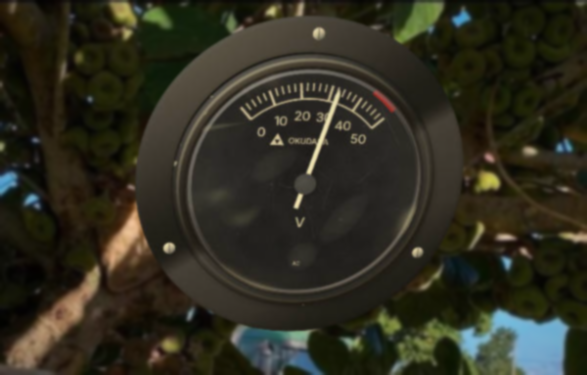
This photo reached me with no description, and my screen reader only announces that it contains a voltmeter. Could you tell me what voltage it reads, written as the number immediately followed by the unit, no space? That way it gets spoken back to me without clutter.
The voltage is 32V
